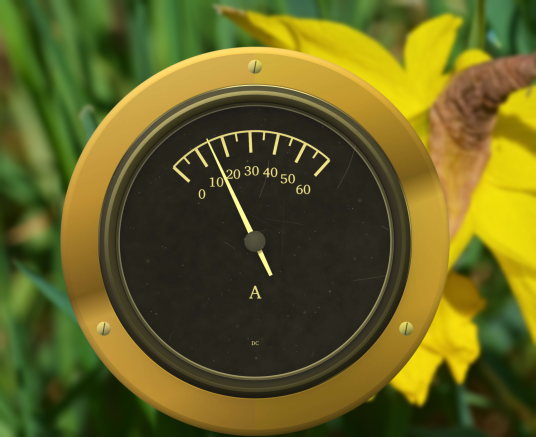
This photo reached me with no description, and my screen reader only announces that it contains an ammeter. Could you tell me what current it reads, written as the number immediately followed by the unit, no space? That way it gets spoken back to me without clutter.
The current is 15A
